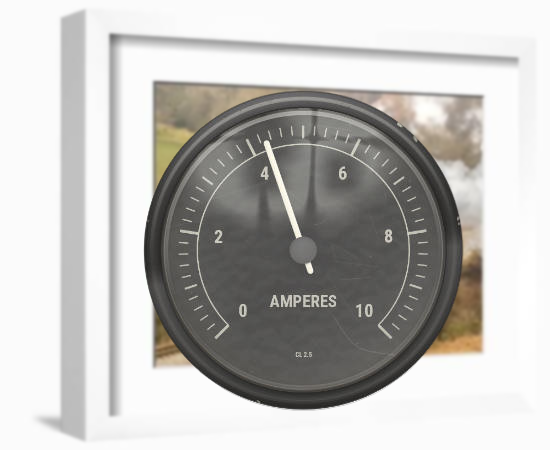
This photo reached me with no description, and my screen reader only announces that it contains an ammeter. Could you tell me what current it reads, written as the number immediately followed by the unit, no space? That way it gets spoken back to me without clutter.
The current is 4.3A
